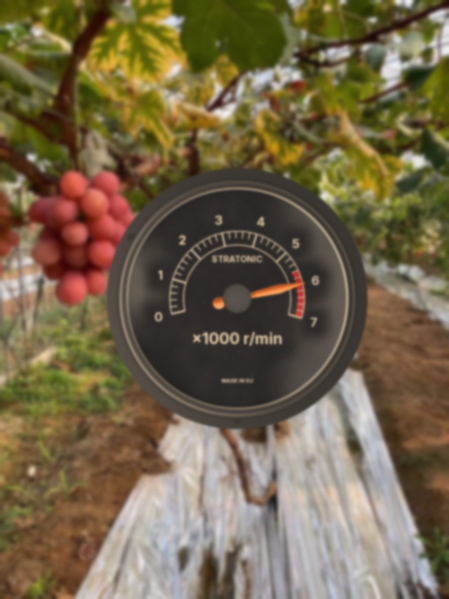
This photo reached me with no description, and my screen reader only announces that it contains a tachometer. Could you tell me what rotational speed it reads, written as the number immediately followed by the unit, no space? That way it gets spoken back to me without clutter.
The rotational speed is 6000rpm
